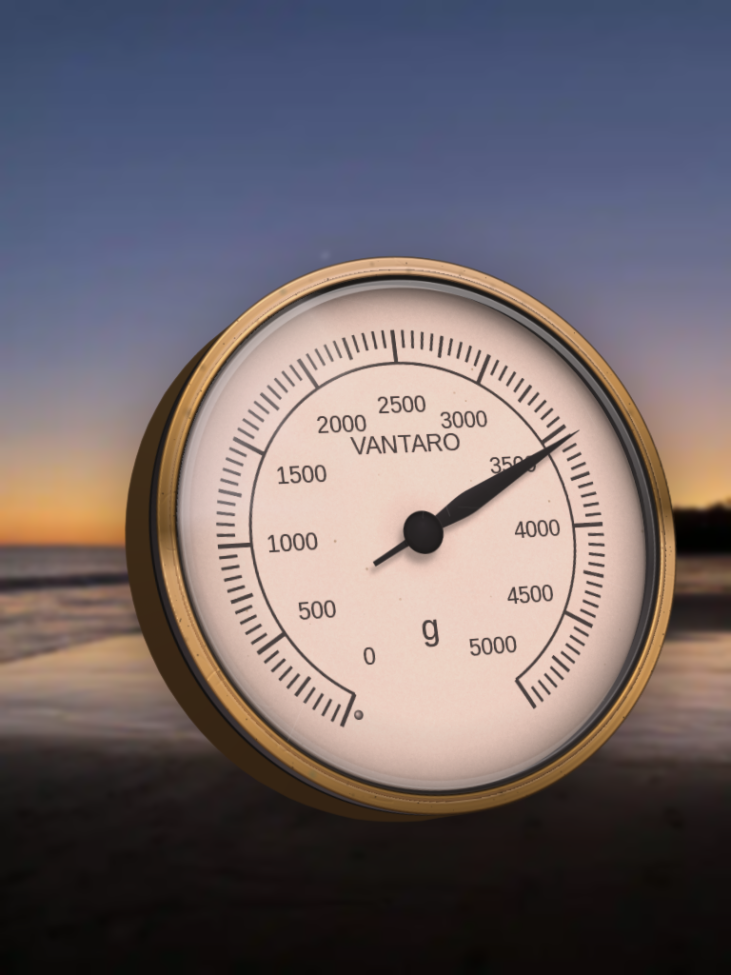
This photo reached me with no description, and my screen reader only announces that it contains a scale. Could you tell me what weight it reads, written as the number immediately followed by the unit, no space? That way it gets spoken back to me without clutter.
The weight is 3550g
